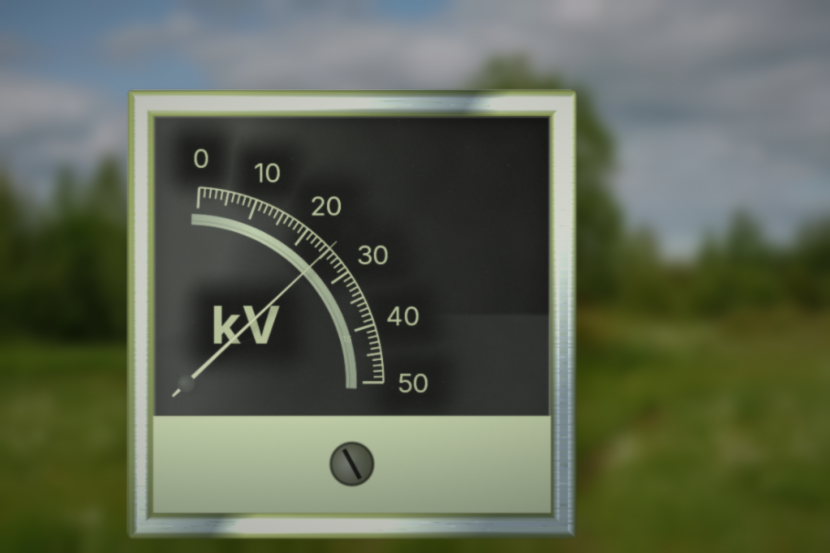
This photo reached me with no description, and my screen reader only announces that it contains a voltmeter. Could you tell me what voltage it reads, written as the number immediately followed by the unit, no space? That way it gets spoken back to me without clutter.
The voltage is 25kV
